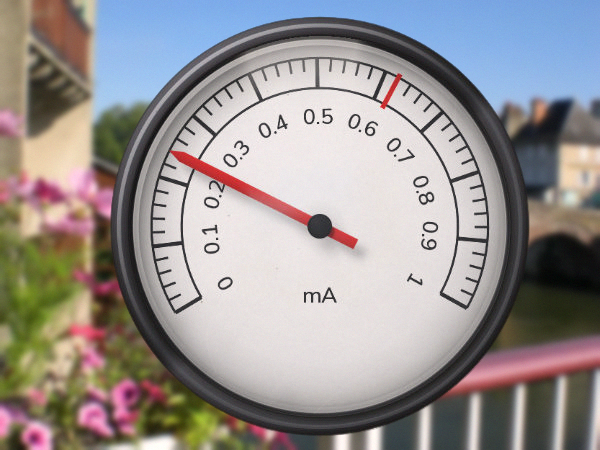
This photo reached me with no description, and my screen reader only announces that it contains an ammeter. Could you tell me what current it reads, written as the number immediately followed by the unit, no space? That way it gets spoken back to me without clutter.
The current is 0.24mA
